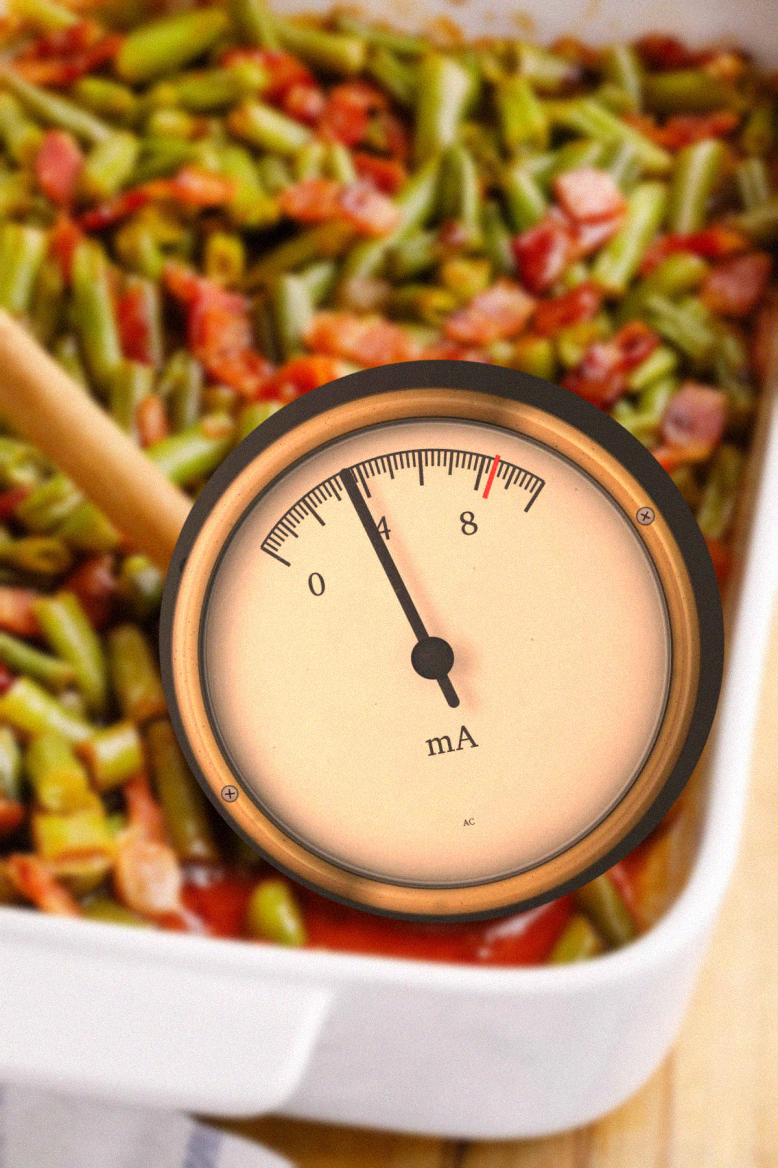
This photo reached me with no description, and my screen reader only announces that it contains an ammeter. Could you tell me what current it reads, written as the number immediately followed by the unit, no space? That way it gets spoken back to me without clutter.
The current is 3.6mA
